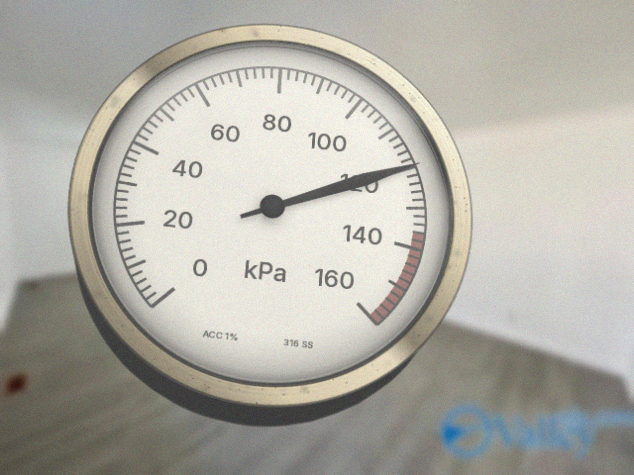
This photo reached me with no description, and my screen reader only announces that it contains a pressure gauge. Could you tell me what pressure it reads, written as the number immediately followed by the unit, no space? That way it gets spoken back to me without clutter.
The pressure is 120kPa
